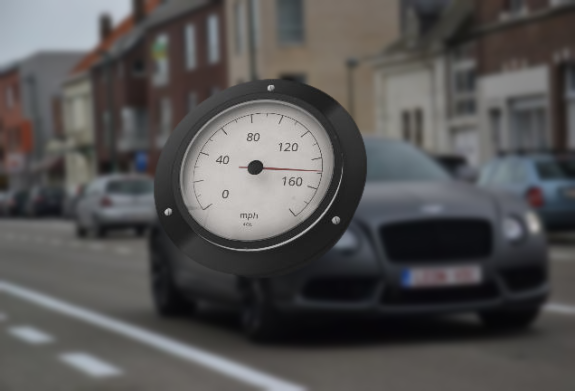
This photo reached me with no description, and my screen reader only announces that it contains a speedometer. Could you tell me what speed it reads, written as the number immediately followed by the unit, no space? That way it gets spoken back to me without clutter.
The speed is 150mph
